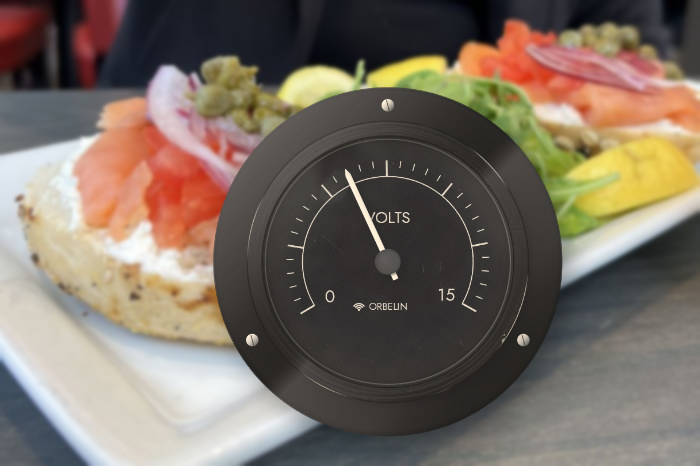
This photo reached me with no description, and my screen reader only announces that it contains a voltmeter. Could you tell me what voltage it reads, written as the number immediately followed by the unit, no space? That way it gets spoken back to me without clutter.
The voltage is 6V
